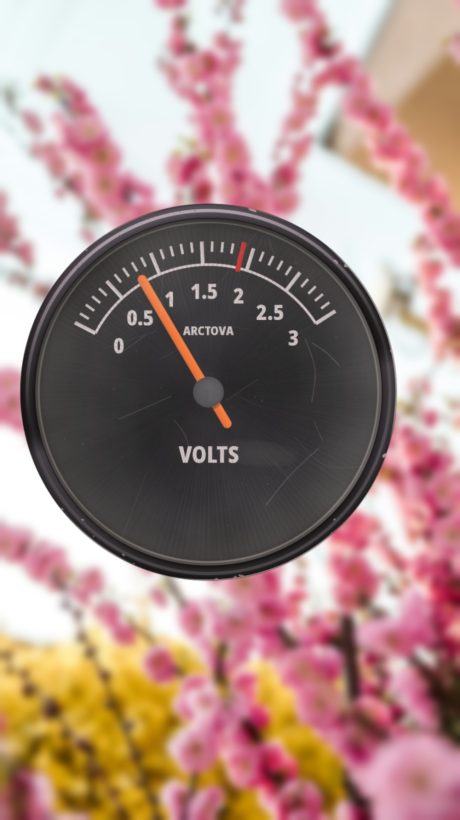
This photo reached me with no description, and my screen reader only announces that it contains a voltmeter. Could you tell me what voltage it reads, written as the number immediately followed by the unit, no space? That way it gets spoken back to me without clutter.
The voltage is 0.8V
